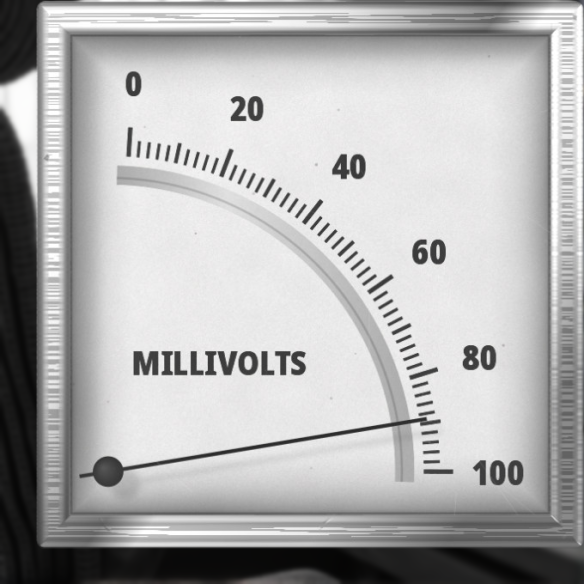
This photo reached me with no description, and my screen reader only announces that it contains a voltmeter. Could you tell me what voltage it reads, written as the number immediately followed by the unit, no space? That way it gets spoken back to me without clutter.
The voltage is 89mV
